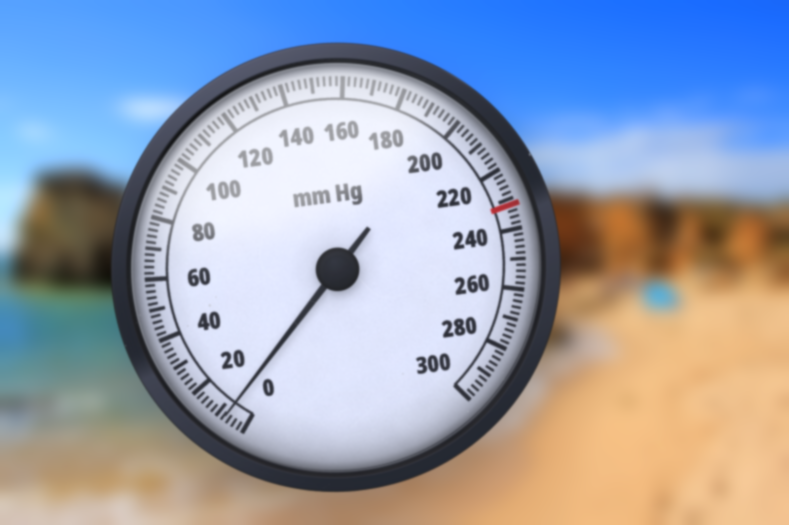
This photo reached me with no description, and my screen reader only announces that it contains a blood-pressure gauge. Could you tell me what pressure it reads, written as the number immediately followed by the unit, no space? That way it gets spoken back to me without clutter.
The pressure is 8mmHg
